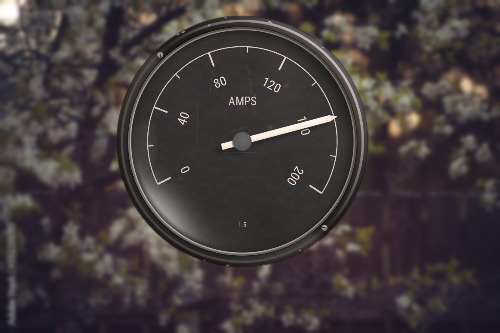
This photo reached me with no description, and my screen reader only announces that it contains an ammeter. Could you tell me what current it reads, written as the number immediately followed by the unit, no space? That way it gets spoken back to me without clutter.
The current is 160A
